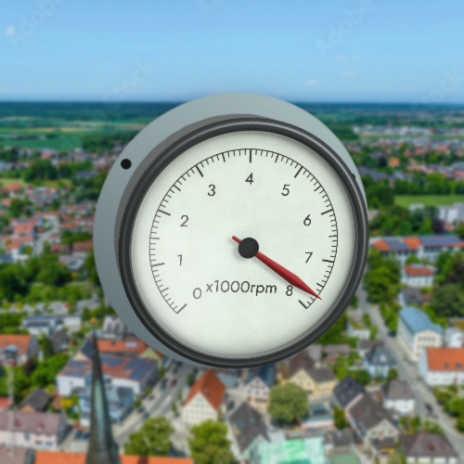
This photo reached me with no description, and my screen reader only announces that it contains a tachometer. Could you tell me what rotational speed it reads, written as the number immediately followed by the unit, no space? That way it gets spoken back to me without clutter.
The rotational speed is 7700rpm
